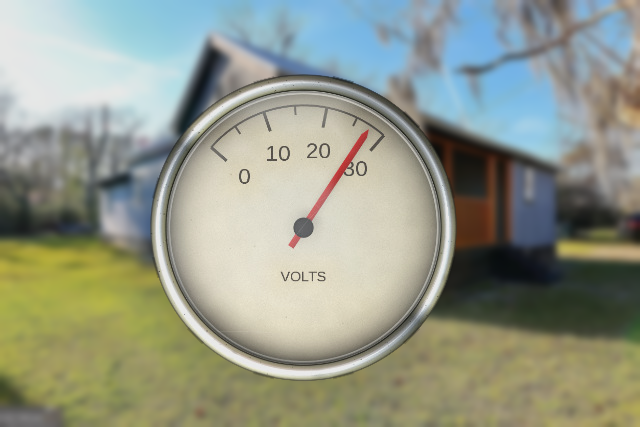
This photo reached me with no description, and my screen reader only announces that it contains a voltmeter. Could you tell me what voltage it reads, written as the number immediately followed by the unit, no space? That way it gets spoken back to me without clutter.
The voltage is 27.5V
